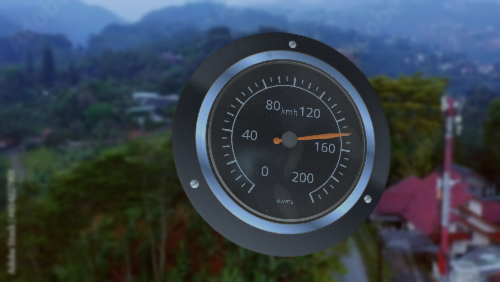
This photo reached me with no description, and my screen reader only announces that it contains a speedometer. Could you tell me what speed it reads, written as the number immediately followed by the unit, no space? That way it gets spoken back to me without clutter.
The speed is 150km/h
